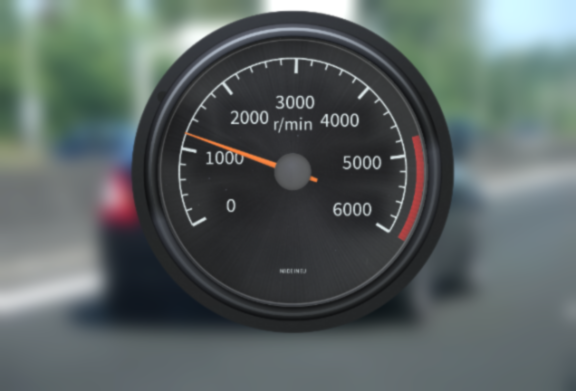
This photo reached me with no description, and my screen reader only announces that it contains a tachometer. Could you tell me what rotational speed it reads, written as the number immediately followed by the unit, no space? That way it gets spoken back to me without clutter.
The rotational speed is 1200rpm
